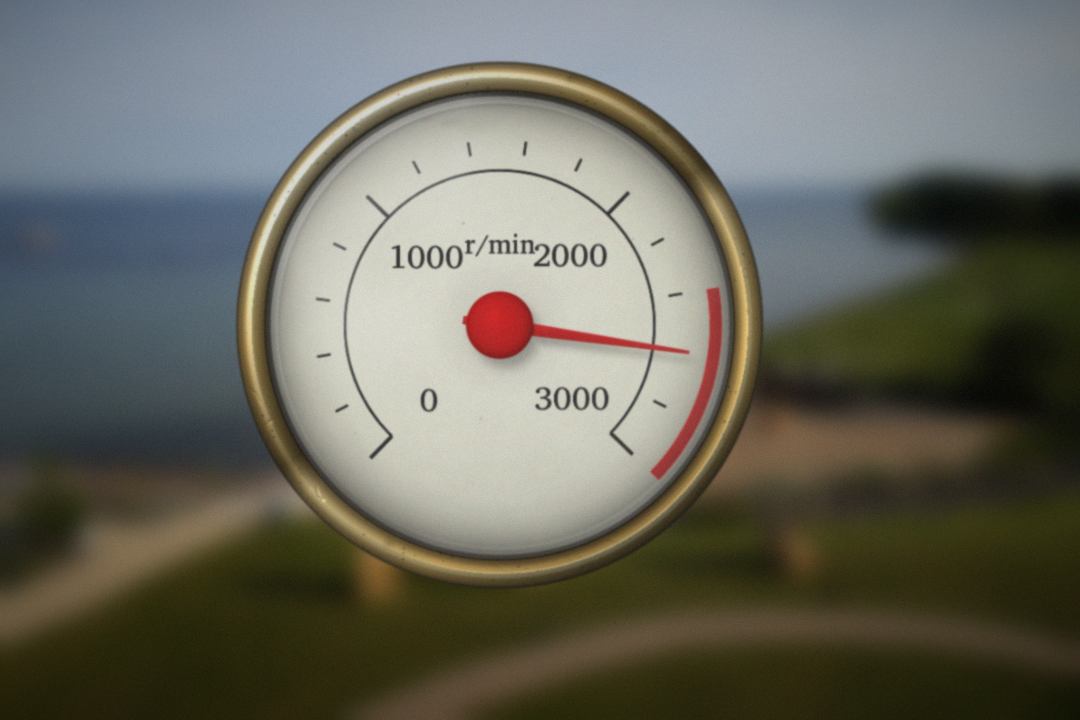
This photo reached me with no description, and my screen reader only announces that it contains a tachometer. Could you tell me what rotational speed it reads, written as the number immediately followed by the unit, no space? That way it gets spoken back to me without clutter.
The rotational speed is 2600rpm
